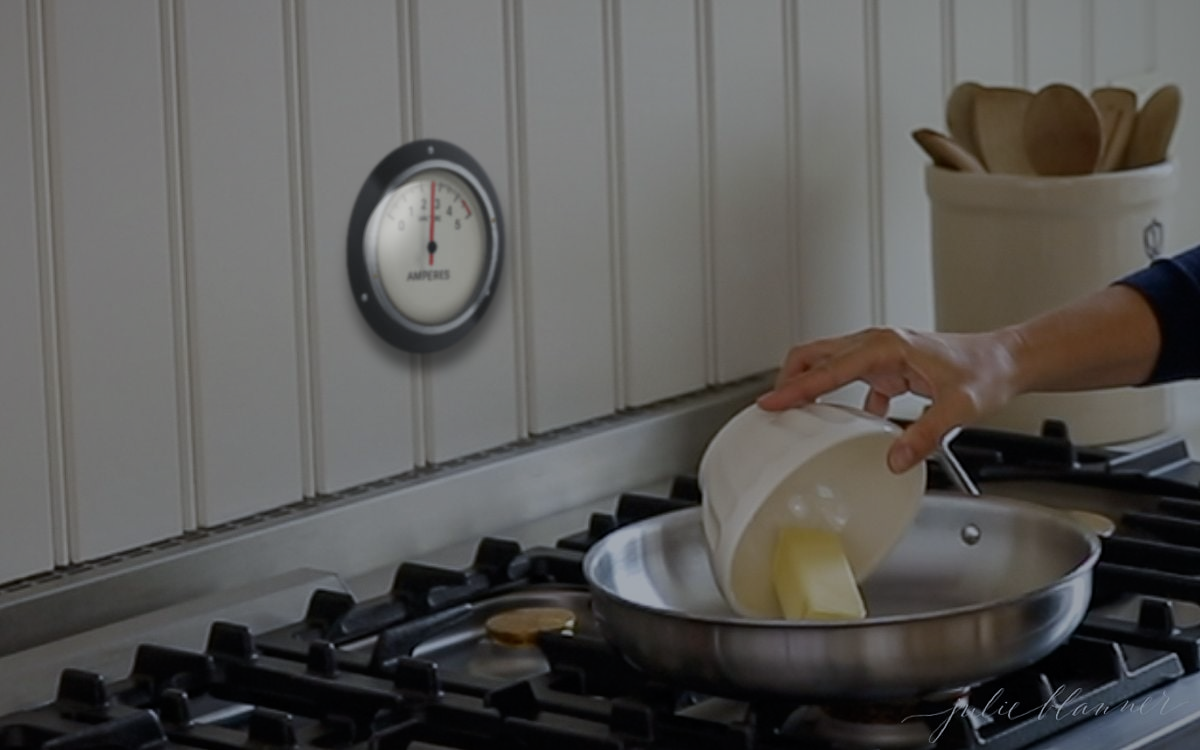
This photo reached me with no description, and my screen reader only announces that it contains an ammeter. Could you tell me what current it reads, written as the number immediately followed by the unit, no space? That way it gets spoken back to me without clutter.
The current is 2.5A
